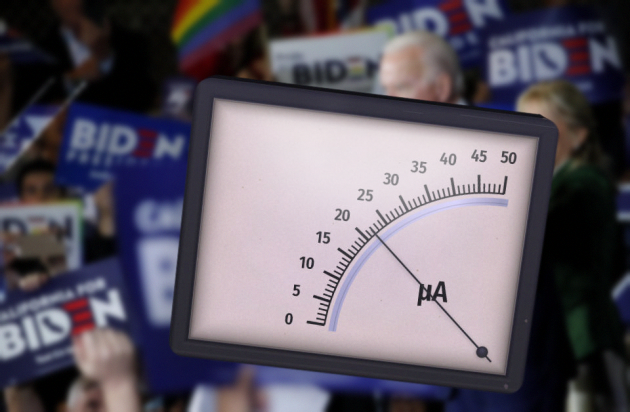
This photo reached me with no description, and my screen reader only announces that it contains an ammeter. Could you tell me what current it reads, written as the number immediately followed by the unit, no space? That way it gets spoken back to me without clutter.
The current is 22µA
